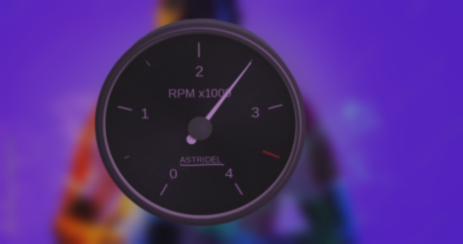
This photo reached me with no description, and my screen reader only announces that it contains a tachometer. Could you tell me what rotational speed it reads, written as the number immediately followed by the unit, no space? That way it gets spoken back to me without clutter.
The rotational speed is 2500rpm
